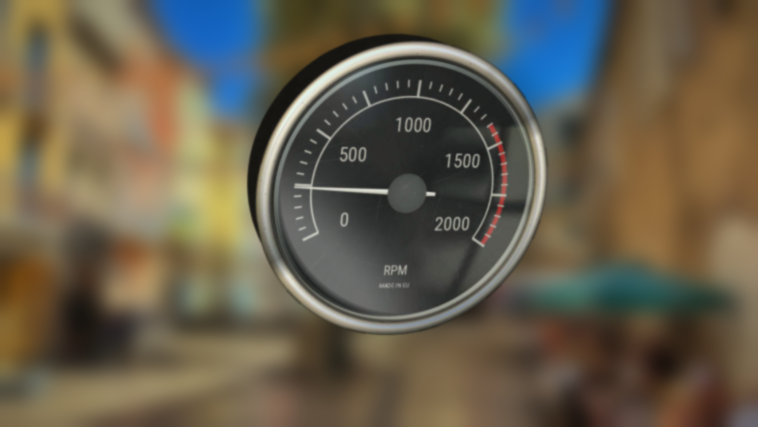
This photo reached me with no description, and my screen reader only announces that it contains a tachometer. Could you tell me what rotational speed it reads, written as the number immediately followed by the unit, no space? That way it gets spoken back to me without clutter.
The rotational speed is 250rpm
